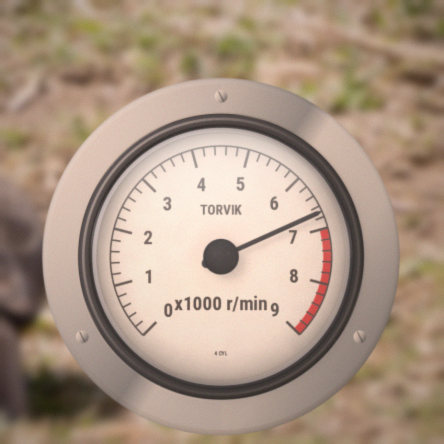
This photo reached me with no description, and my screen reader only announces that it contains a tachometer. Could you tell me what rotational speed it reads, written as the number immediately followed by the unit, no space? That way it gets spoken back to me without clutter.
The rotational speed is 6700rpm
